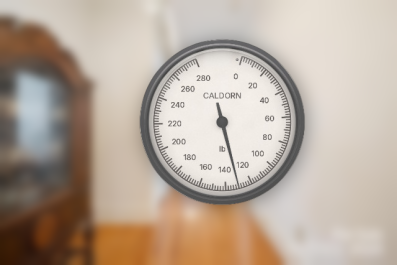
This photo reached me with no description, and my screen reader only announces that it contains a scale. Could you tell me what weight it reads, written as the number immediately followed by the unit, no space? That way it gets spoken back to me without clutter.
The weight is 130lb
